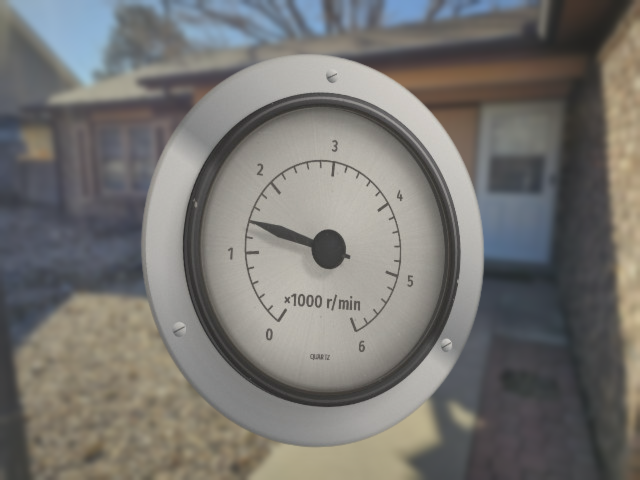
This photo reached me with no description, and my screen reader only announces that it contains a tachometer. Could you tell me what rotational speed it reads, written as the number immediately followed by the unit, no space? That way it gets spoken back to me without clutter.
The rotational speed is 1400rpm
